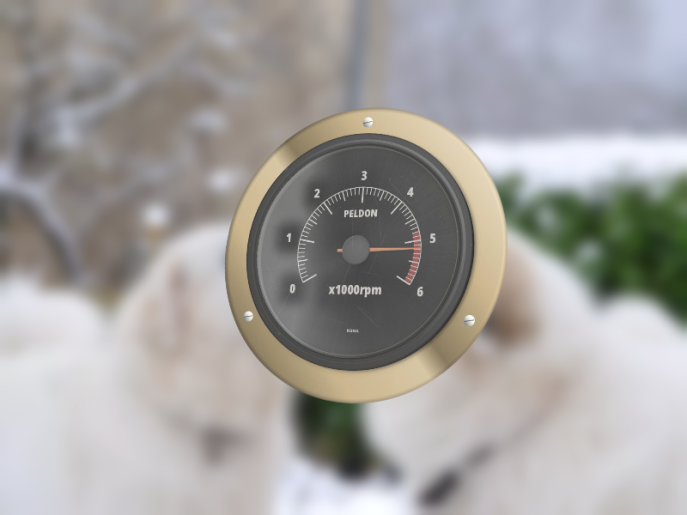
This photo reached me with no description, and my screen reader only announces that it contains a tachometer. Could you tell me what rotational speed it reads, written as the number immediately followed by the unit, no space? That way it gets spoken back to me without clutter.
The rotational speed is 5200rpm
